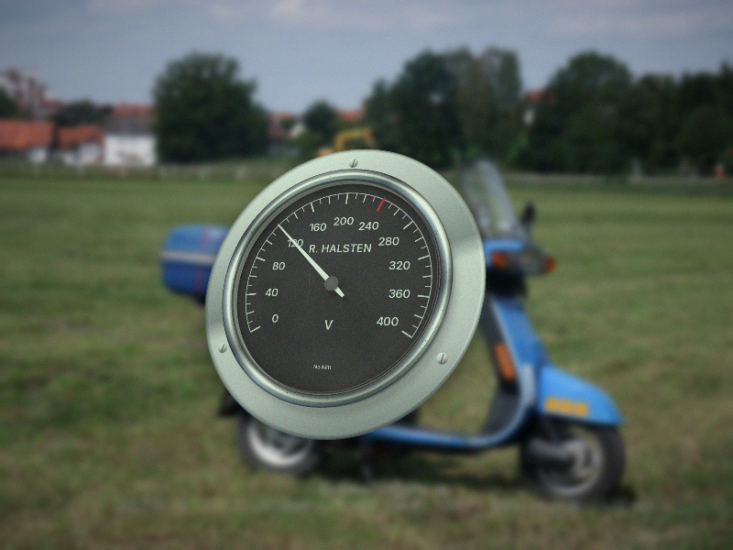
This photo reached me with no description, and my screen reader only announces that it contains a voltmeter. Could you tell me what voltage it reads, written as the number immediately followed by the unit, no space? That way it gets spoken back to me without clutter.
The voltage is 120V
